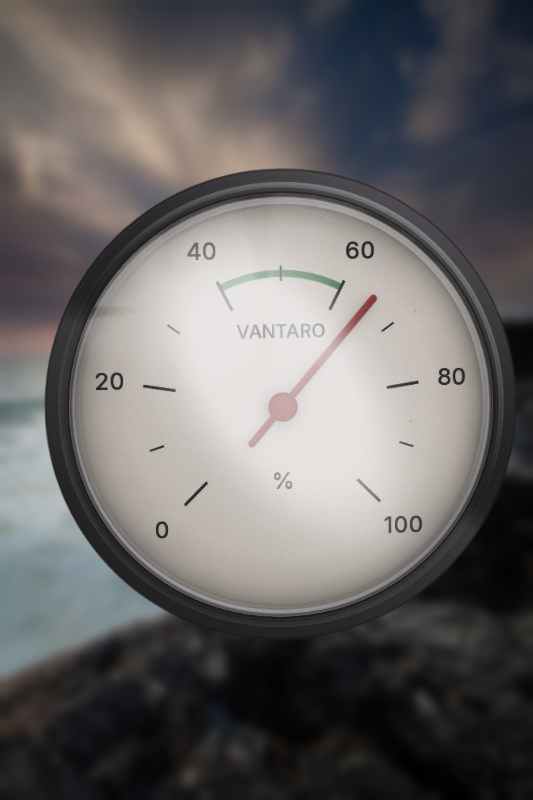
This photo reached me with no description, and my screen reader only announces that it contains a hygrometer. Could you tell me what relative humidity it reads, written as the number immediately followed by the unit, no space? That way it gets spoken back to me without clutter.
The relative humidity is 65%
